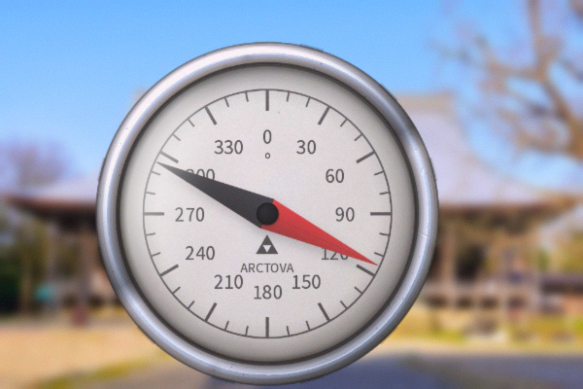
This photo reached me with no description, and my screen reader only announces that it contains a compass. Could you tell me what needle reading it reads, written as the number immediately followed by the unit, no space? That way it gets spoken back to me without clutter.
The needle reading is 115°
